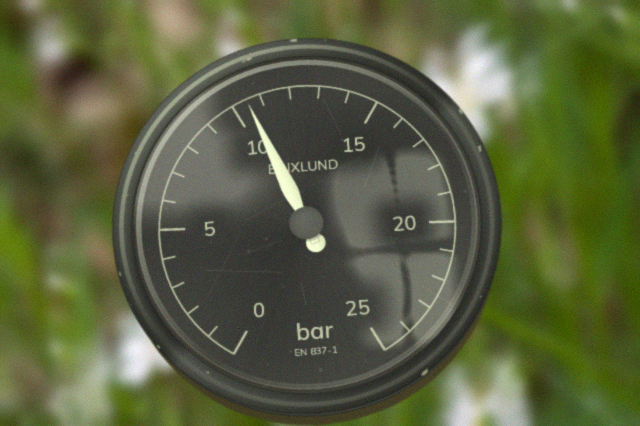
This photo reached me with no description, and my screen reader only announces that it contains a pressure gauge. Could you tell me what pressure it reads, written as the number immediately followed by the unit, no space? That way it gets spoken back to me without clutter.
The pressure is 10.5bar
